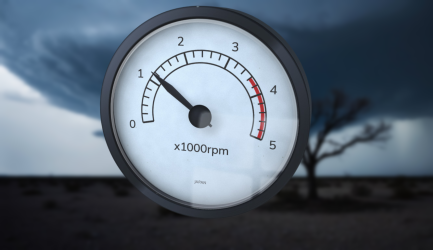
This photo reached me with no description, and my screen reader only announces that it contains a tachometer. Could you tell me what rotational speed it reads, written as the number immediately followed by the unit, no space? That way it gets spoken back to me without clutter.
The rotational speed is 1200rpm
